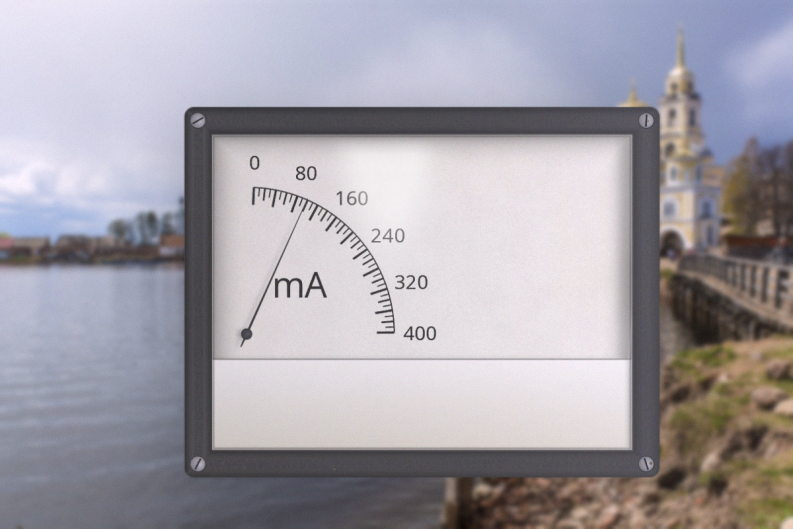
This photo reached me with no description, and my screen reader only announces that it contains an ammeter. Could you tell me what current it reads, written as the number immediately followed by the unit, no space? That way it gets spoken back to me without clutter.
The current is 100mA
